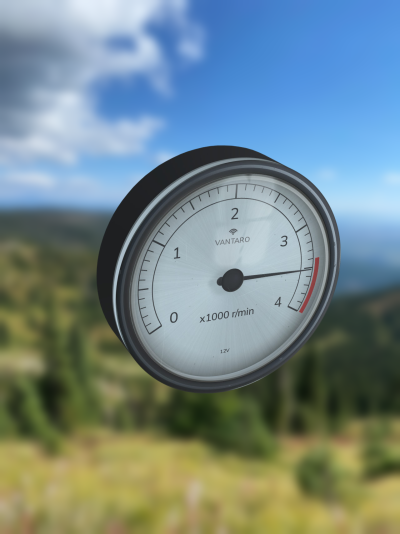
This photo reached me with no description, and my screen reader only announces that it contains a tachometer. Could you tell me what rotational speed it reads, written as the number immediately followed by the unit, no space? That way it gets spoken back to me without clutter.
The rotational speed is 3500rpm
